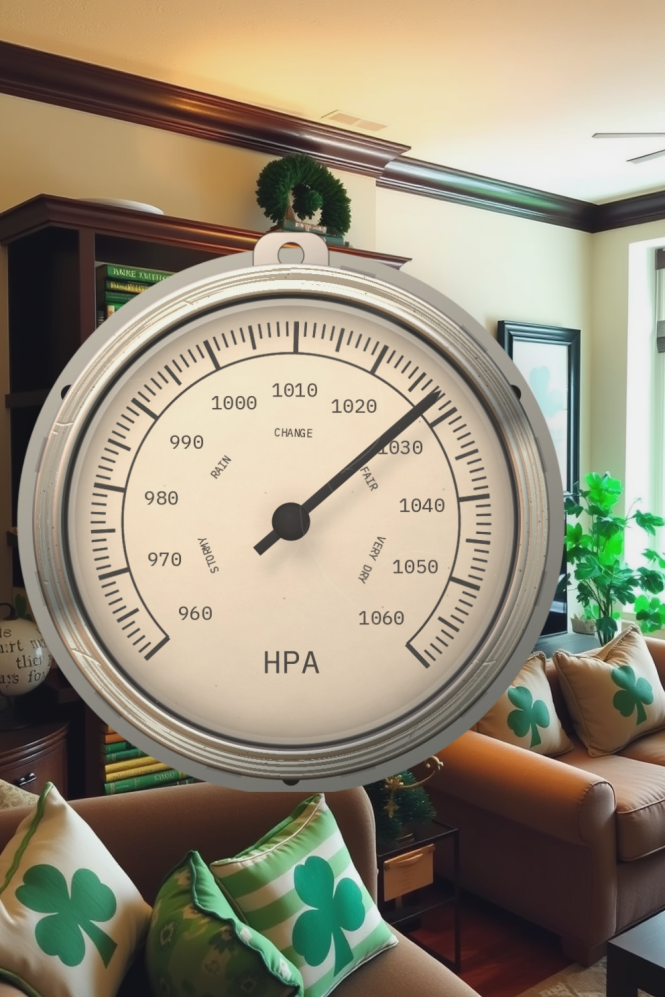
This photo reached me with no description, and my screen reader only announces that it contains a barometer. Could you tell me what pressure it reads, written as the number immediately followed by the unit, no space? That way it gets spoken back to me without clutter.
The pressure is 1027.5hPa
